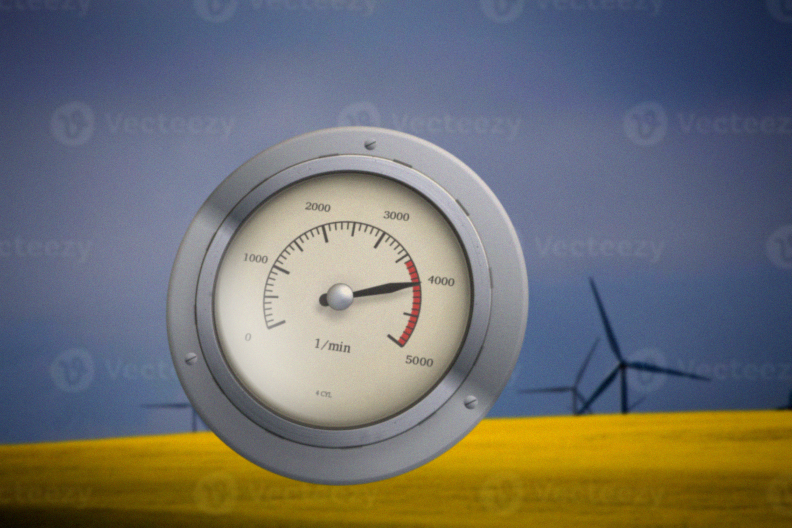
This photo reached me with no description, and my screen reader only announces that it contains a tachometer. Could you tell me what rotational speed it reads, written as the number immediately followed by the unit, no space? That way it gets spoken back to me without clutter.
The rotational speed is 4000rpm
